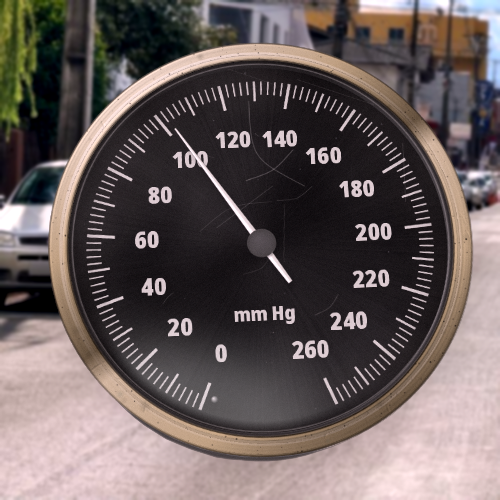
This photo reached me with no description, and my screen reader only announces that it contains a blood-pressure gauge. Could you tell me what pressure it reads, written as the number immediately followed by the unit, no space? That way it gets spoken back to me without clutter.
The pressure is 102mmHg
